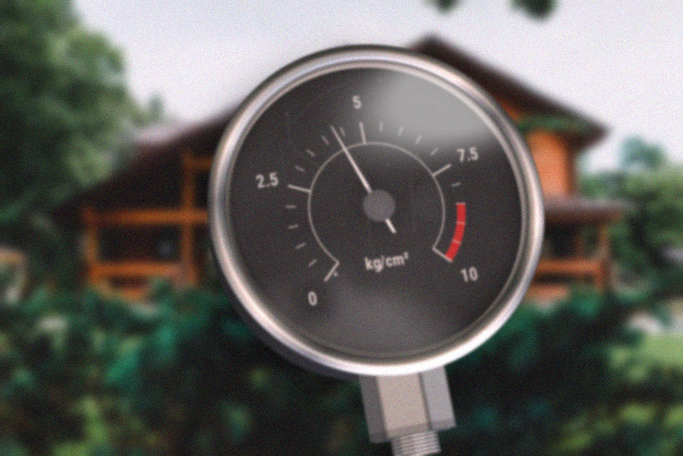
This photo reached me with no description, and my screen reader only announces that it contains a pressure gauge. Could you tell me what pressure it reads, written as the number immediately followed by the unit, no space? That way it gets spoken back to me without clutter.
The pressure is 4.25kg/cm²
